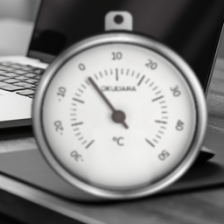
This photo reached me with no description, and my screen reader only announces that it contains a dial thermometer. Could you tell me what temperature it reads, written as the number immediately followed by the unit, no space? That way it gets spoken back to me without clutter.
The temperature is 0°C
